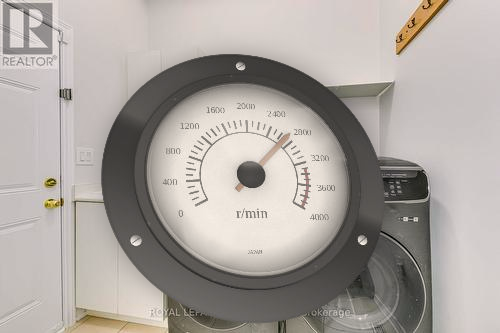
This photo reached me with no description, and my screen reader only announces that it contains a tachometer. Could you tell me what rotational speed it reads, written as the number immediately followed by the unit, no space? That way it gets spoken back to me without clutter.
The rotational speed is 2700rpm
